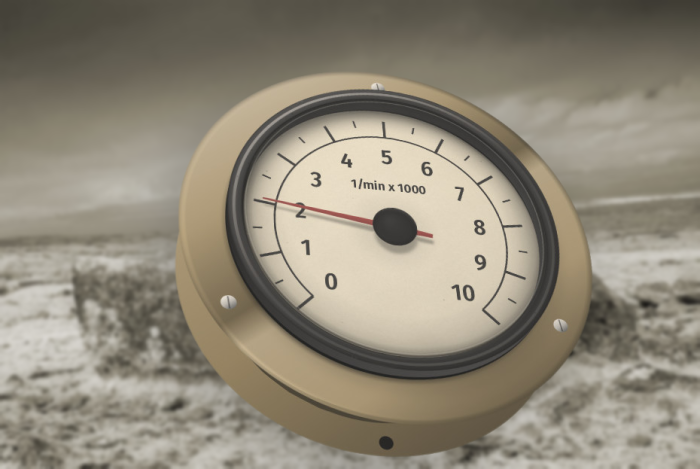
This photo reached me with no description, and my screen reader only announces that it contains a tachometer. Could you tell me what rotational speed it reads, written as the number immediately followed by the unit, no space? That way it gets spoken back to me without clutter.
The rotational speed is 2000rpm
